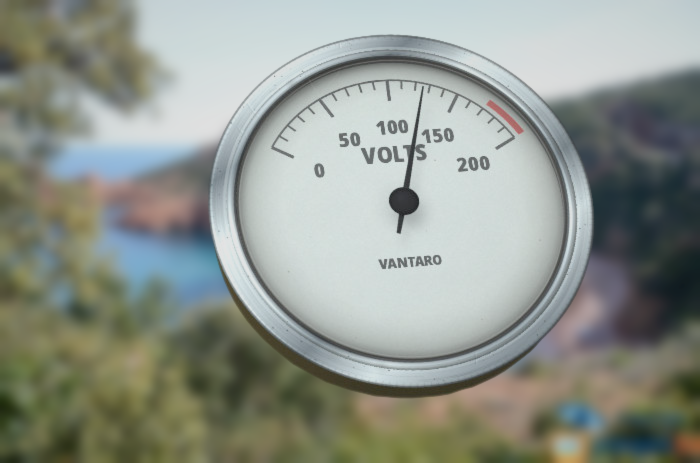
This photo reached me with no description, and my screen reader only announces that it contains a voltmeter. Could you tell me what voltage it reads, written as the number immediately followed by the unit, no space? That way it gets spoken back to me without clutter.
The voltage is 125V
